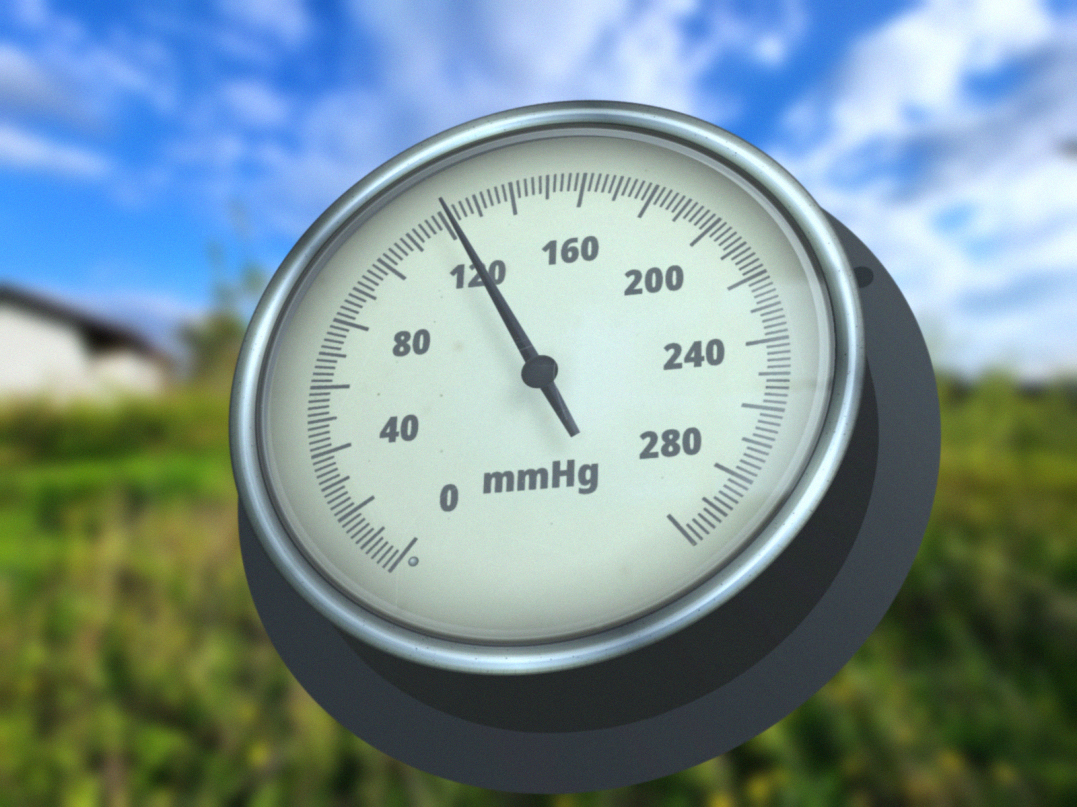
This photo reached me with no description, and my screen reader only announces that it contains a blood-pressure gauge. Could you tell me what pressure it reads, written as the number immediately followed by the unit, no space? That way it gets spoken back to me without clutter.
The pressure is 122mmHg
